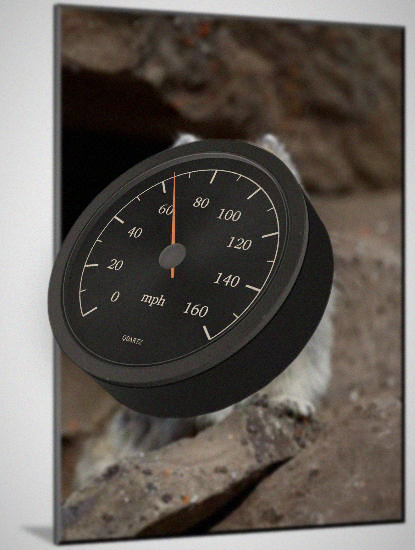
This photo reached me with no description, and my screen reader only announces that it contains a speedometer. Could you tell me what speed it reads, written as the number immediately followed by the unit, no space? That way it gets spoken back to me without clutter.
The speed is 65mph
